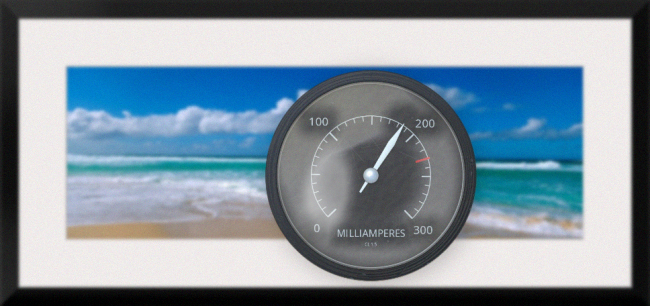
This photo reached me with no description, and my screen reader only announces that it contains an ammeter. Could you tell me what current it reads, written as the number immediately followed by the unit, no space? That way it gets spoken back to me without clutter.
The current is 185mA
